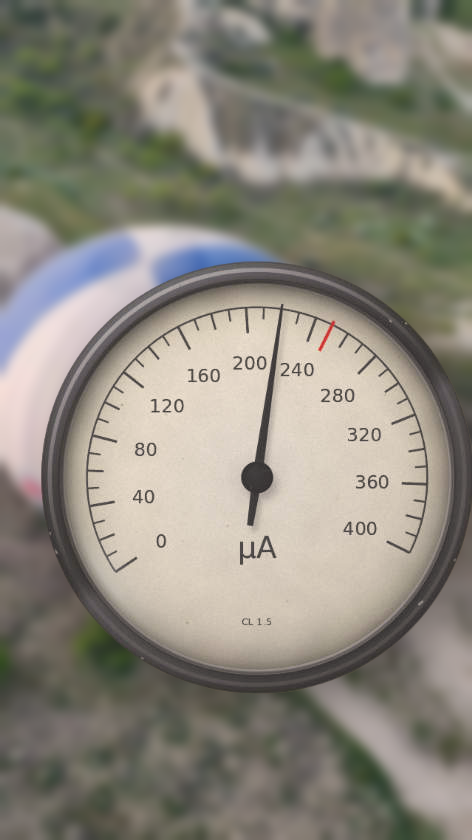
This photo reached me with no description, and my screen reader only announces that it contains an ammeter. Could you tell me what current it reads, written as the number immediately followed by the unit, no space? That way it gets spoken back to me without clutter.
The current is 220µA
